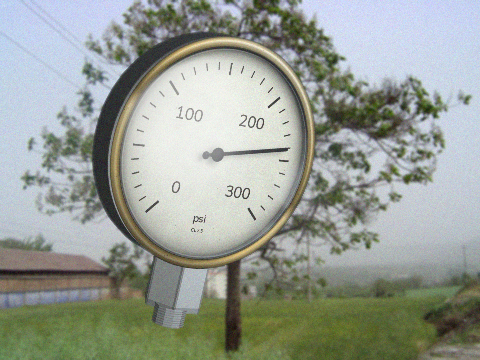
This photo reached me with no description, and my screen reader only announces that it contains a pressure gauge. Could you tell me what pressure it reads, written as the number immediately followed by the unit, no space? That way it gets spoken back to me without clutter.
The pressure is 240psi
